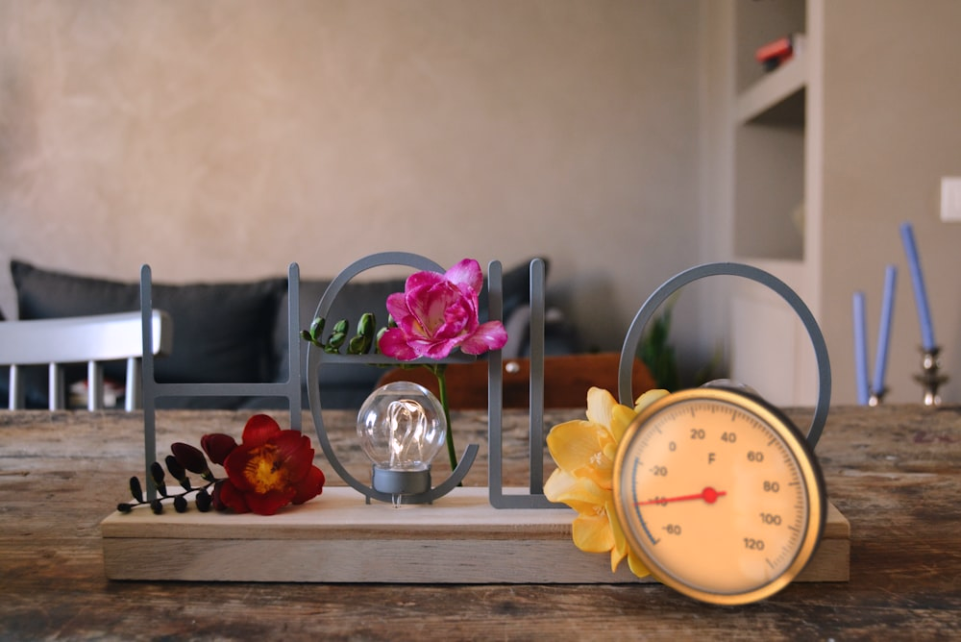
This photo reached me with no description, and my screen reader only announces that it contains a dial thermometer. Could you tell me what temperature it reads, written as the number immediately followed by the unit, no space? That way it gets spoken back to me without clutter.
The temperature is -40°F
